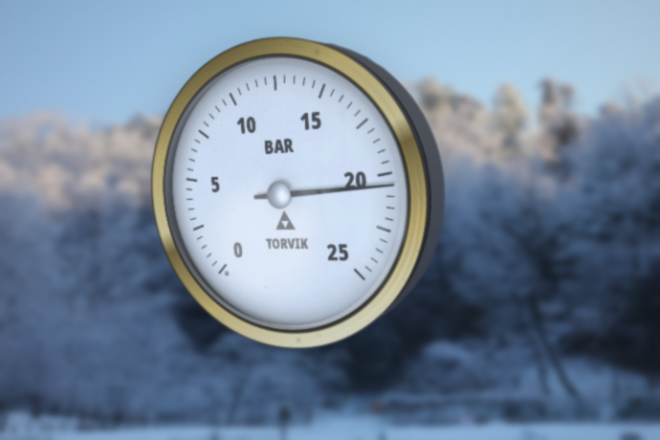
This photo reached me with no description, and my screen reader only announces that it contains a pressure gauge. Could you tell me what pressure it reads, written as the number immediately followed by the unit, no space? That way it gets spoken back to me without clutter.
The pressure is 20.5bar
